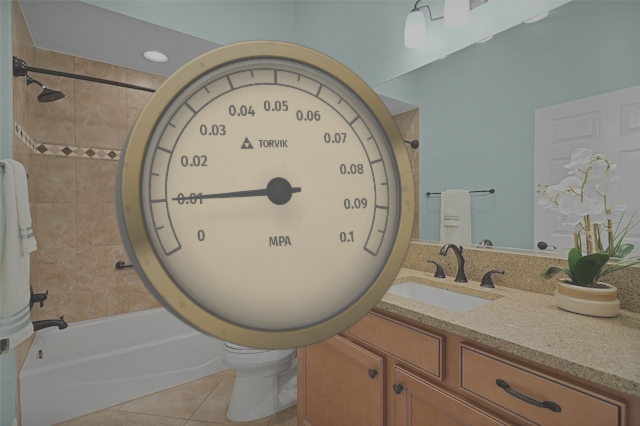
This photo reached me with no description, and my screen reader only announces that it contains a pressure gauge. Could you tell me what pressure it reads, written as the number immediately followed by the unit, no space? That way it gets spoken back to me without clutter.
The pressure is 0.01MPa
